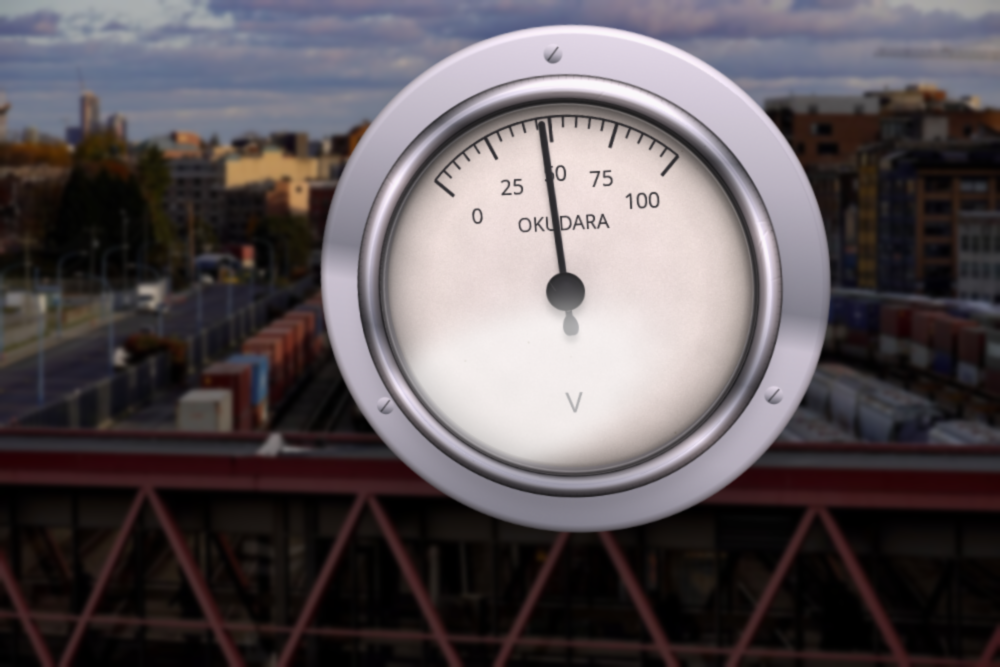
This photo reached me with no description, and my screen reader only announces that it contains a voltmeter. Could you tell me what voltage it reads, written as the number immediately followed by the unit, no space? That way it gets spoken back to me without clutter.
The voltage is 47.5V
